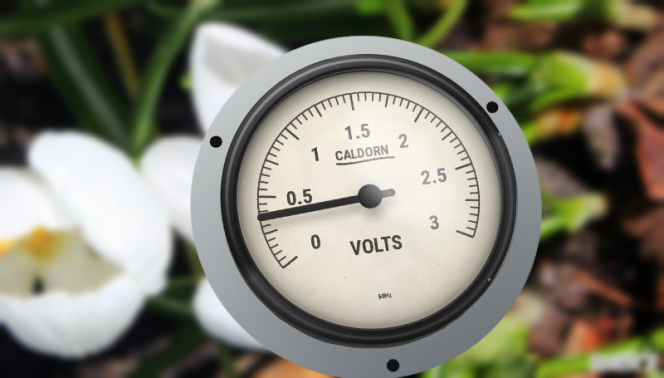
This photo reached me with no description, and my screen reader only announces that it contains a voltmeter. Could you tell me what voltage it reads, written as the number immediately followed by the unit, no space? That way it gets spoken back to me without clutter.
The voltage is 0.35V
